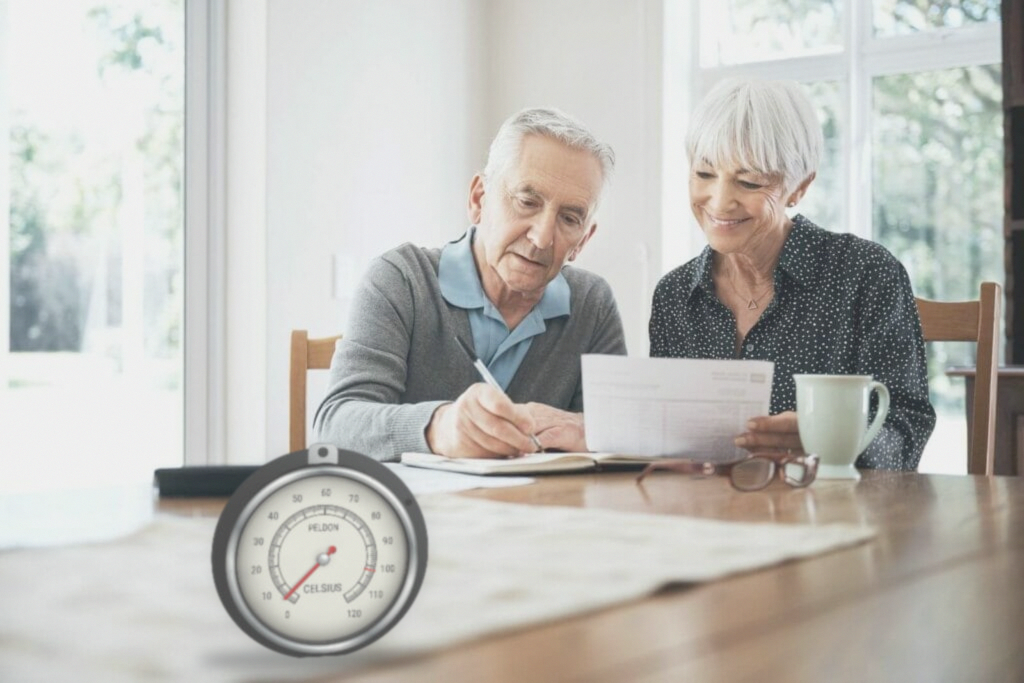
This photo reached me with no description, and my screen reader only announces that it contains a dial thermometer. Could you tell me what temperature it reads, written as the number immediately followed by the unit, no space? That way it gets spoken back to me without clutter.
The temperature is 5°C
